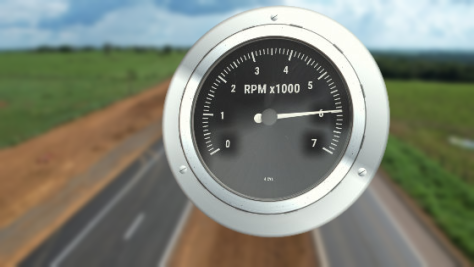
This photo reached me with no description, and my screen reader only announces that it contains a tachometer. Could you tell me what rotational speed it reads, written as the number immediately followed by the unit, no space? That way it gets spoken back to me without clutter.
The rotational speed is 6000rpm
